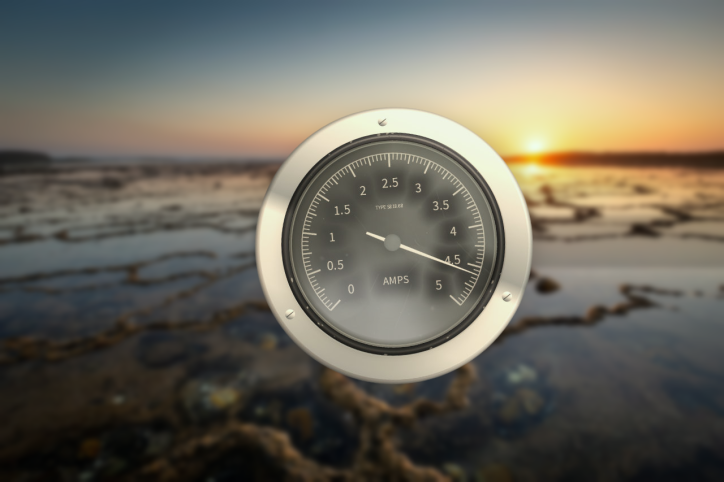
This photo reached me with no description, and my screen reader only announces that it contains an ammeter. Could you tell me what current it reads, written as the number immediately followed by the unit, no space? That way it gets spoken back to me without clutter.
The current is 4.6A
